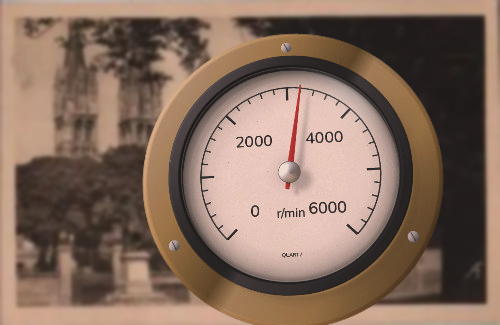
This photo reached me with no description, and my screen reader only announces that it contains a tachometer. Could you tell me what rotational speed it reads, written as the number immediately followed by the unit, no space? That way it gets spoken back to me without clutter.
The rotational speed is 3200rpm
